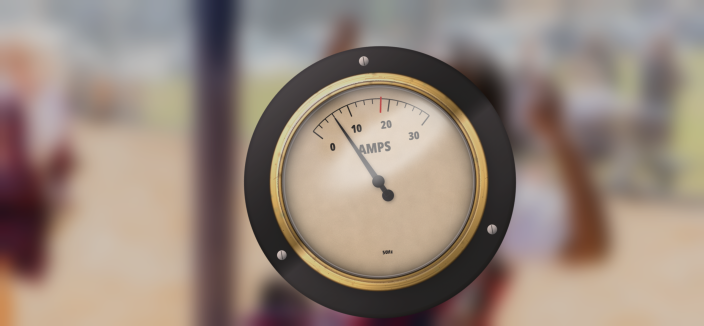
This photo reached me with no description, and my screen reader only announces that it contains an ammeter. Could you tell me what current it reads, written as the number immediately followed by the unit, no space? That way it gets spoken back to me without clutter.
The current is 6A
